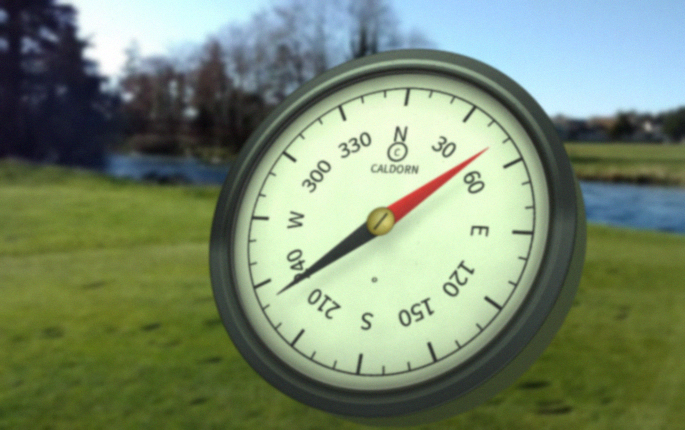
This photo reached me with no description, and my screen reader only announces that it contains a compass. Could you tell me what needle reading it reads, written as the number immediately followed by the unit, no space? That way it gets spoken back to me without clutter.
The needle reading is 50°
